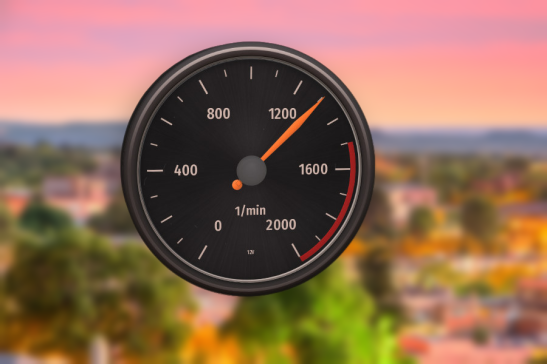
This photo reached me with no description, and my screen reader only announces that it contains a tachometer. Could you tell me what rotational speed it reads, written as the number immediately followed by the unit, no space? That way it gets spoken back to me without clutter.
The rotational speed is 1300rpm
